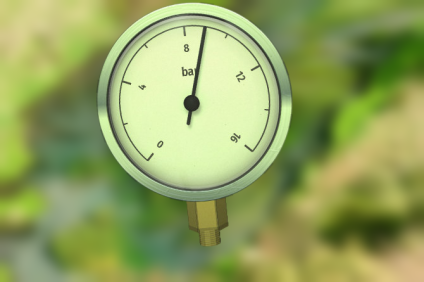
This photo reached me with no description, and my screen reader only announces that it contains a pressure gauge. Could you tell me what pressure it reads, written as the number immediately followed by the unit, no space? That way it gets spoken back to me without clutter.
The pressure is 9bar
